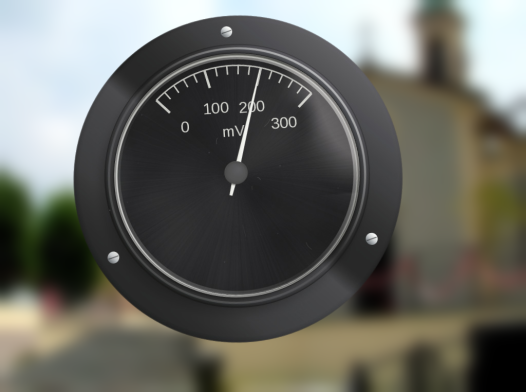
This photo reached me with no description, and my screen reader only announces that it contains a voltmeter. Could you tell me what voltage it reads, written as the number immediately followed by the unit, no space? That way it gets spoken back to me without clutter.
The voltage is 200mV
